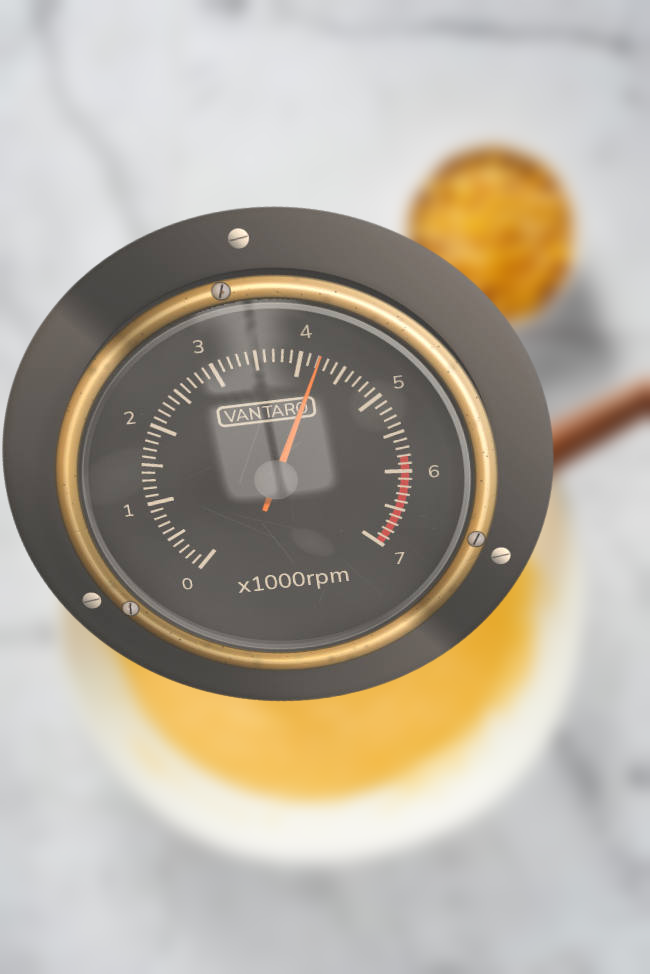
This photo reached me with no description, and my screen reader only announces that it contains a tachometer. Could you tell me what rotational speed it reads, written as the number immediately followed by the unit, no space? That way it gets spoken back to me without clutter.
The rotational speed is 4200rpm
